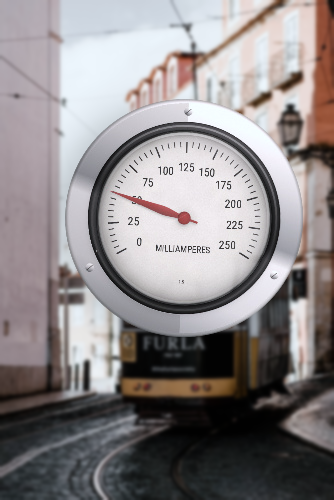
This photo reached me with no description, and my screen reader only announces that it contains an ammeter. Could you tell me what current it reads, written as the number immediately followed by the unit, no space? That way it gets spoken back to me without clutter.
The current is 50mA
